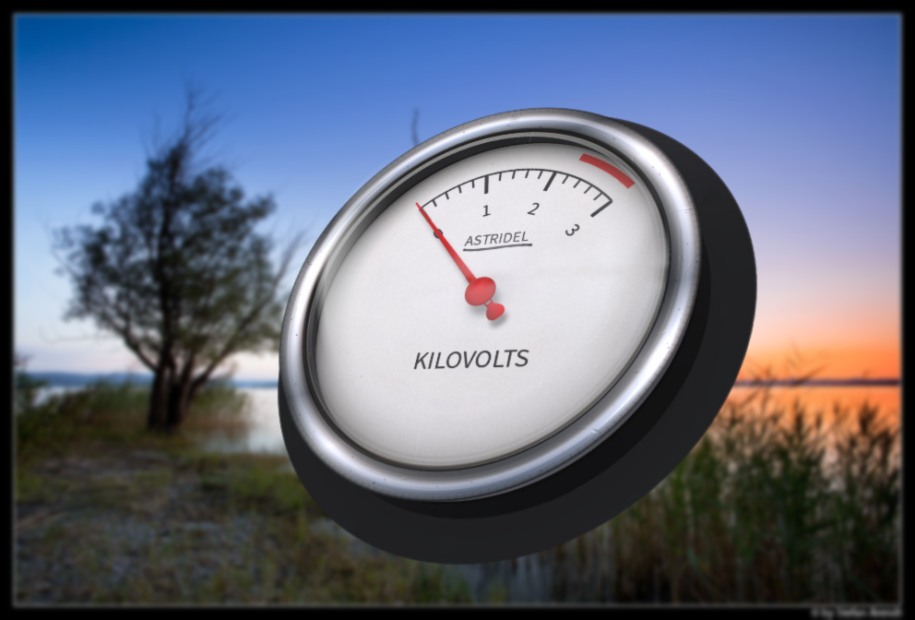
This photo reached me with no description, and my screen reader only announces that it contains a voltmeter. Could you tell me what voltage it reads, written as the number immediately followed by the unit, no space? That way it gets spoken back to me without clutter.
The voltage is 0kV
